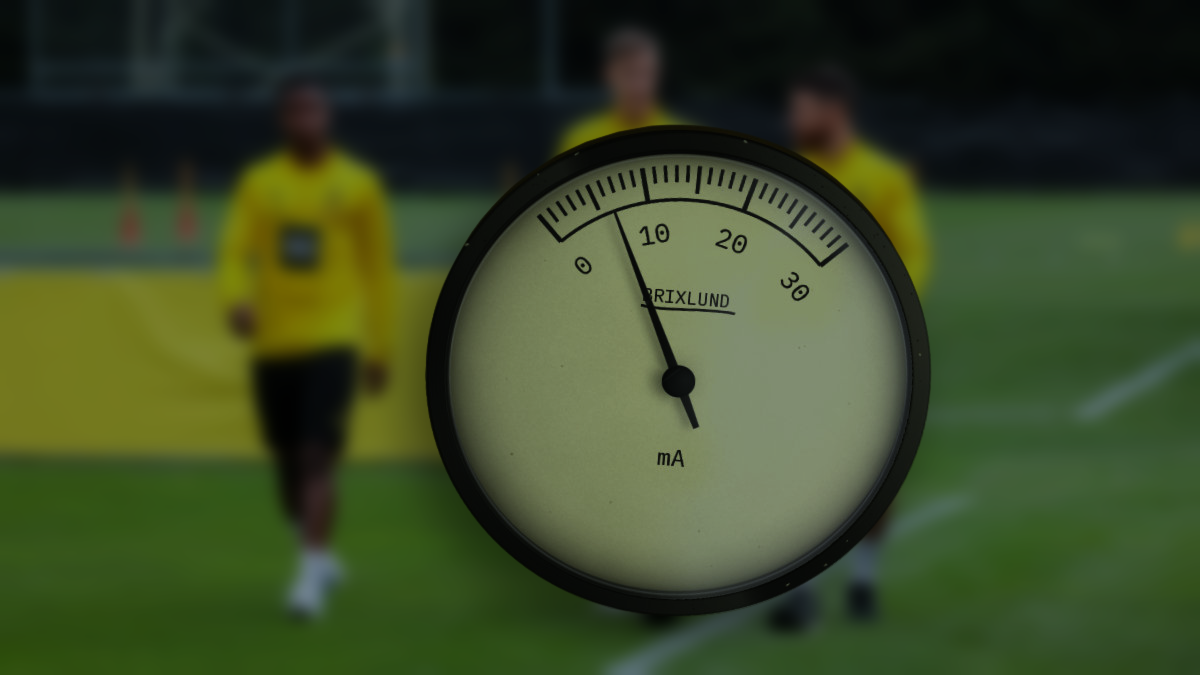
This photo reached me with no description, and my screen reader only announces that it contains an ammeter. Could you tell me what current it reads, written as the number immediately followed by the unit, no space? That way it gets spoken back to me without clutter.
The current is 6.5mA
